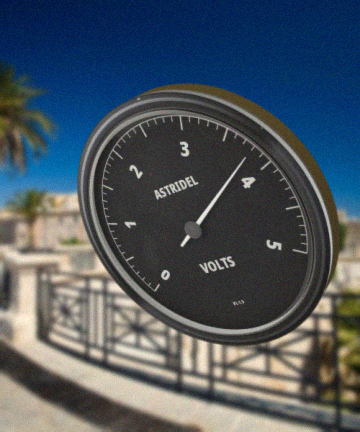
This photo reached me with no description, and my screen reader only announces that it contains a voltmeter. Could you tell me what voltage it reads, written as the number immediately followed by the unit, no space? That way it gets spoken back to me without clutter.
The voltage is 3.8V
